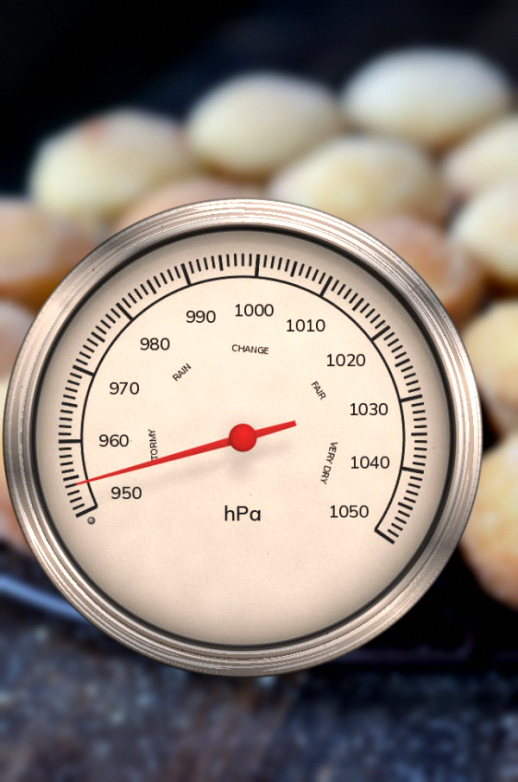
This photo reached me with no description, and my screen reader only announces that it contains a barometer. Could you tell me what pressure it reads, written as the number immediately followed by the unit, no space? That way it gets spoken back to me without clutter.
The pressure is 954hPa
